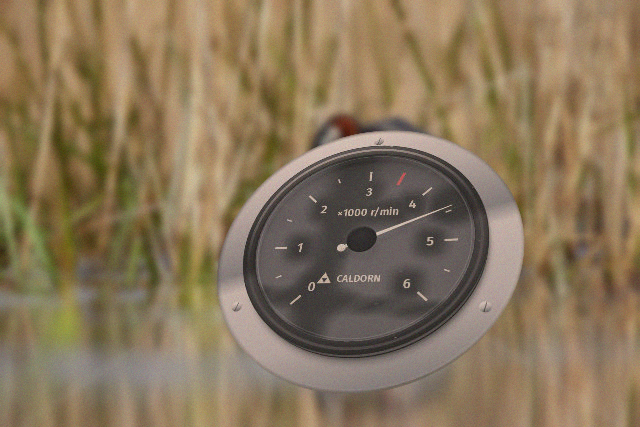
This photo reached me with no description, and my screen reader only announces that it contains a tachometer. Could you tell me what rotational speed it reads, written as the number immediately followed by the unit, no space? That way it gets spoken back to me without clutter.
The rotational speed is 4500rpm
